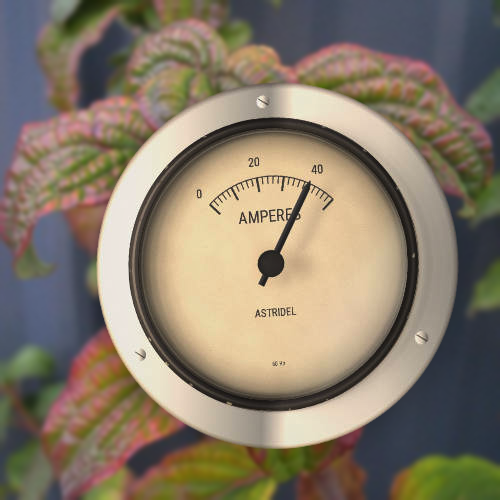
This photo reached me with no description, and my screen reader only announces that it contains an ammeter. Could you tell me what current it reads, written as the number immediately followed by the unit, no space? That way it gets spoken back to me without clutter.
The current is 40A
